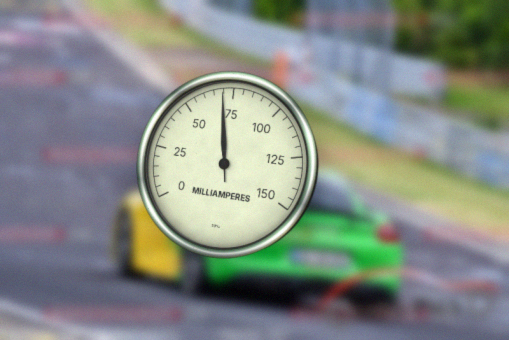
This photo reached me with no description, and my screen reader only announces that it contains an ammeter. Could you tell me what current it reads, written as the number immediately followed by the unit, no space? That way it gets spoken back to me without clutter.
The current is 70mA
